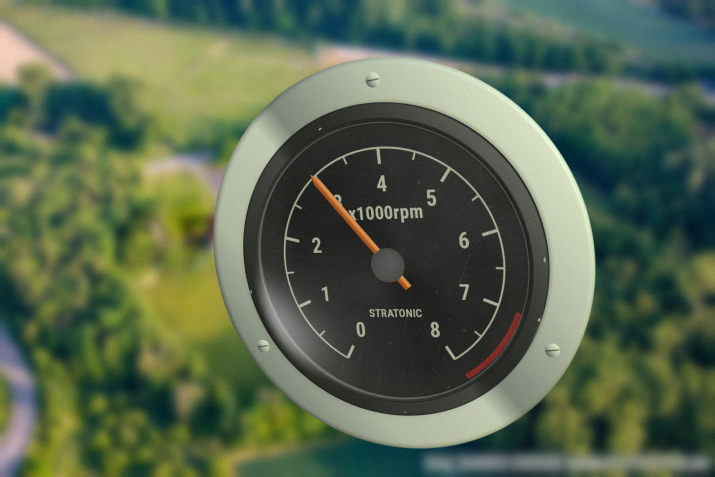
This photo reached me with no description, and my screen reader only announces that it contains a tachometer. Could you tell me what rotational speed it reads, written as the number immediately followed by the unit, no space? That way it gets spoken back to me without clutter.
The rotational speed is 3000rpm
